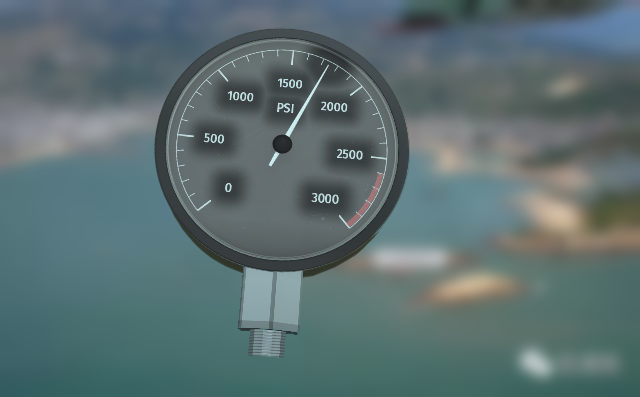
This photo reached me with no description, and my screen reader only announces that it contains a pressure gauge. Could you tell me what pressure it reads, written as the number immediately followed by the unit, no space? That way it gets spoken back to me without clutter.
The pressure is 1750psi
